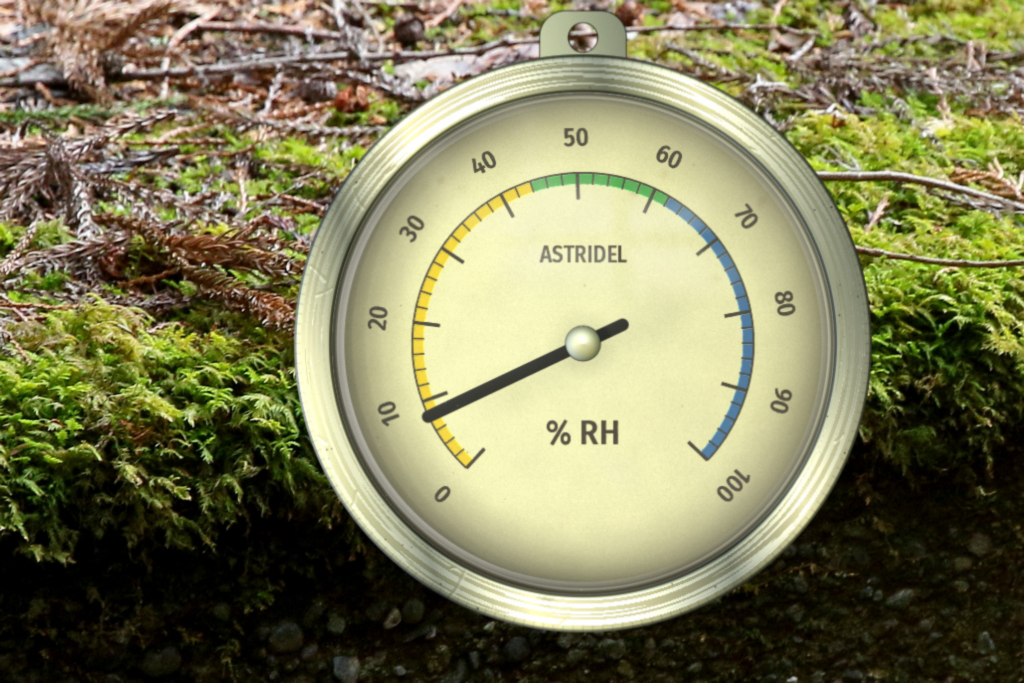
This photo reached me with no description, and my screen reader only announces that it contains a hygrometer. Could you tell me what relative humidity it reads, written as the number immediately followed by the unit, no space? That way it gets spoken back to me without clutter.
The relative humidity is 8%
